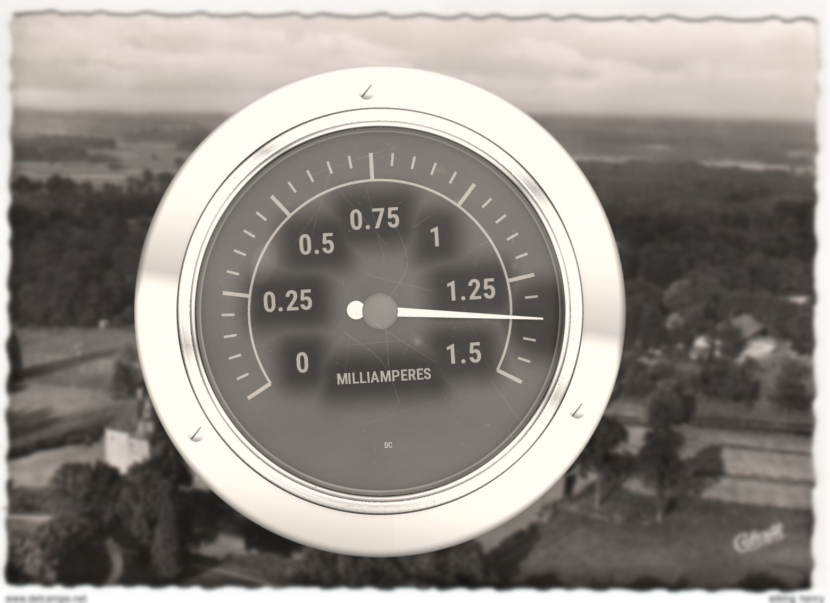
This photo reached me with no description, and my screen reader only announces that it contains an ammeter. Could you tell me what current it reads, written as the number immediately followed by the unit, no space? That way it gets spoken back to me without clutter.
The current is 1.35mA
